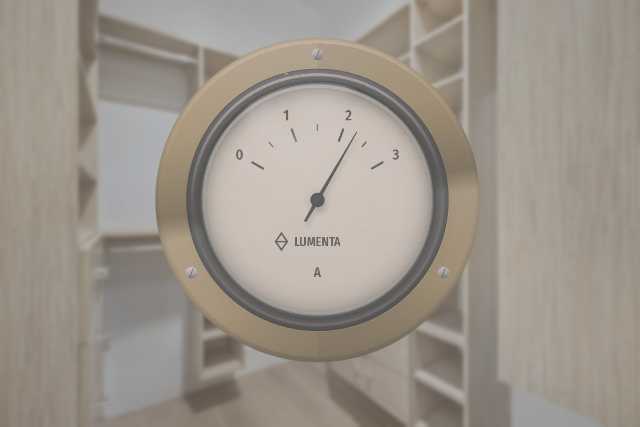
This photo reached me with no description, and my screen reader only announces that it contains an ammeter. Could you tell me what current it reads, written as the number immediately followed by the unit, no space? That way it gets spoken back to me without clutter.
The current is 2.25A
